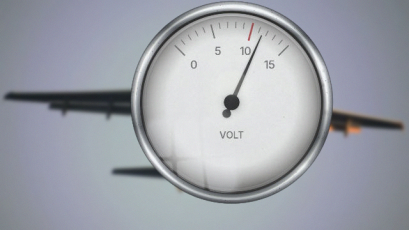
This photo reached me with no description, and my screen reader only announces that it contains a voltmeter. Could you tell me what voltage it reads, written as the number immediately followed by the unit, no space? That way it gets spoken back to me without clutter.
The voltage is 11.5V
